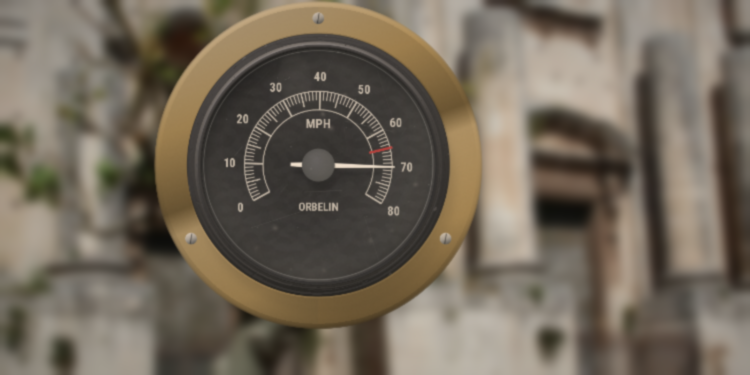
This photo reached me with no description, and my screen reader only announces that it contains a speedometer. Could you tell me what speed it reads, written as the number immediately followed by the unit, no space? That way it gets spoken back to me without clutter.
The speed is 70mph
